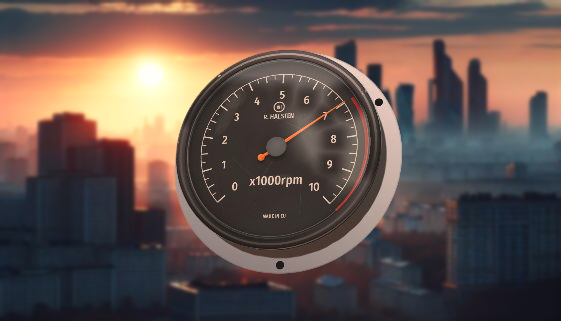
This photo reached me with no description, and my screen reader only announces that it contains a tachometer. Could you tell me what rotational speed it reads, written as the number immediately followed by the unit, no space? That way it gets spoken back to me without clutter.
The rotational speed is 7000rpm
